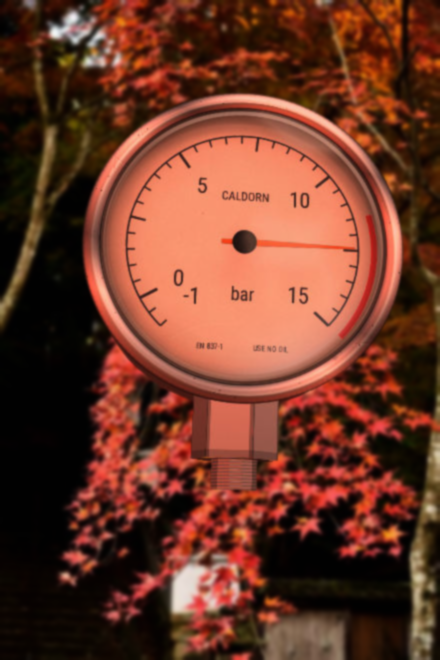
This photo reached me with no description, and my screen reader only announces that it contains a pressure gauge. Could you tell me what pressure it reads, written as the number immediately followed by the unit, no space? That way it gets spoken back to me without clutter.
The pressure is 12.5bar
